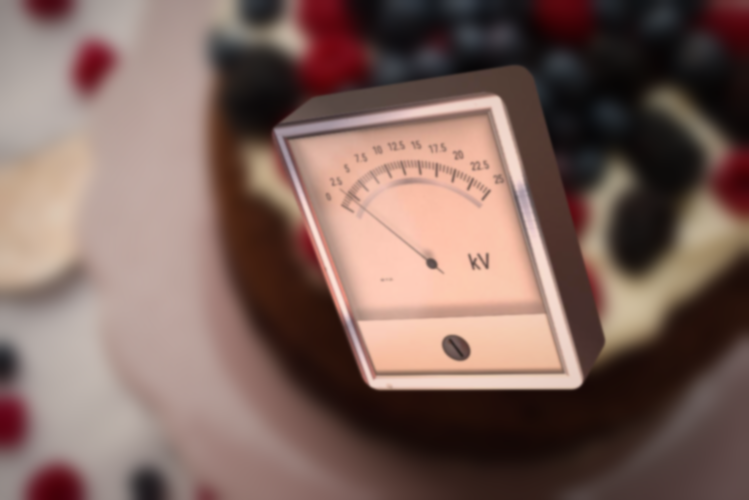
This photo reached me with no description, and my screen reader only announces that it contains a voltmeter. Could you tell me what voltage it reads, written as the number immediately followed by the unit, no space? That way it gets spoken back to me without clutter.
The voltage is 2.5kV
